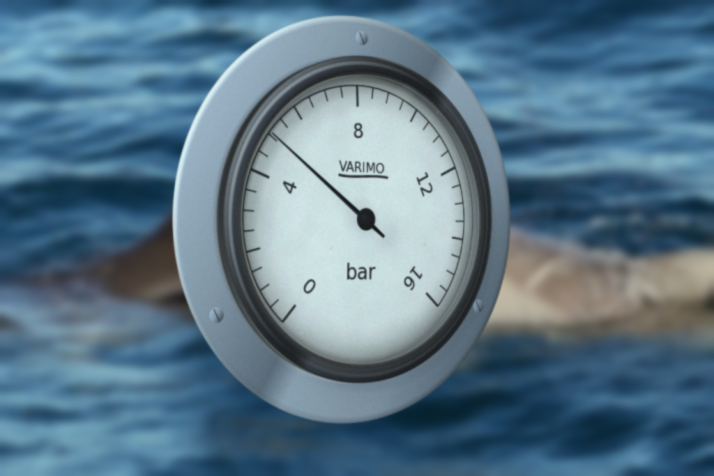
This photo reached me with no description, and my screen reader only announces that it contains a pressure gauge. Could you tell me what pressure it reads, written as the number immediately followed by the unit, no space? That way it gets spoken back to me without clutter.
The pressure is 5bar
